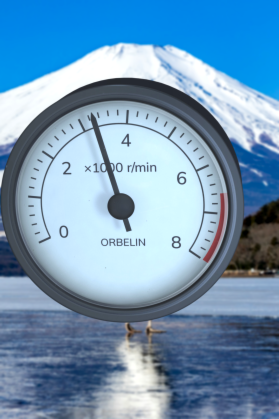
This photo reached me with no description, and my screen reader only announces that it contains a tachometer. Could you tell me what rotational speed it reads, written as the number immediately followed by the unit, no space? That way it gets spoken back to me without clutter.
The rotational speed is 3300rpm
